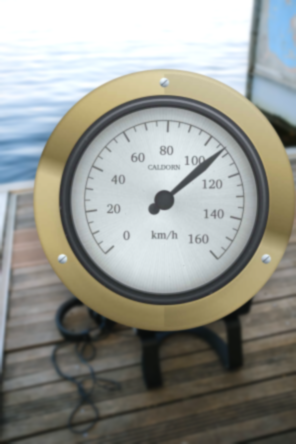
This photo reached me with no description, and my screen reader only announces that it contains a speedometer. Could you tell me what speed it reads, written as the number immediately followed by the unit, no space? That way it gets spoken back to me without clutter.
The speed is 107.5km/h
